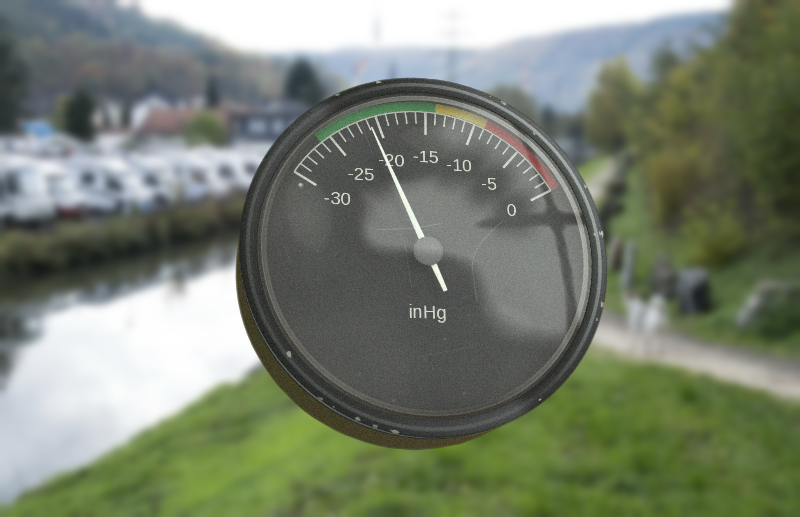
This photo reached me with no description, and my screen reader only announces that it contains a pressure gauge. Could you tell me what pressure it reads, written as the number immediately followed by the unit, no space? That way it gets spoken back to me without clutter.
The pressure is -21inHg
